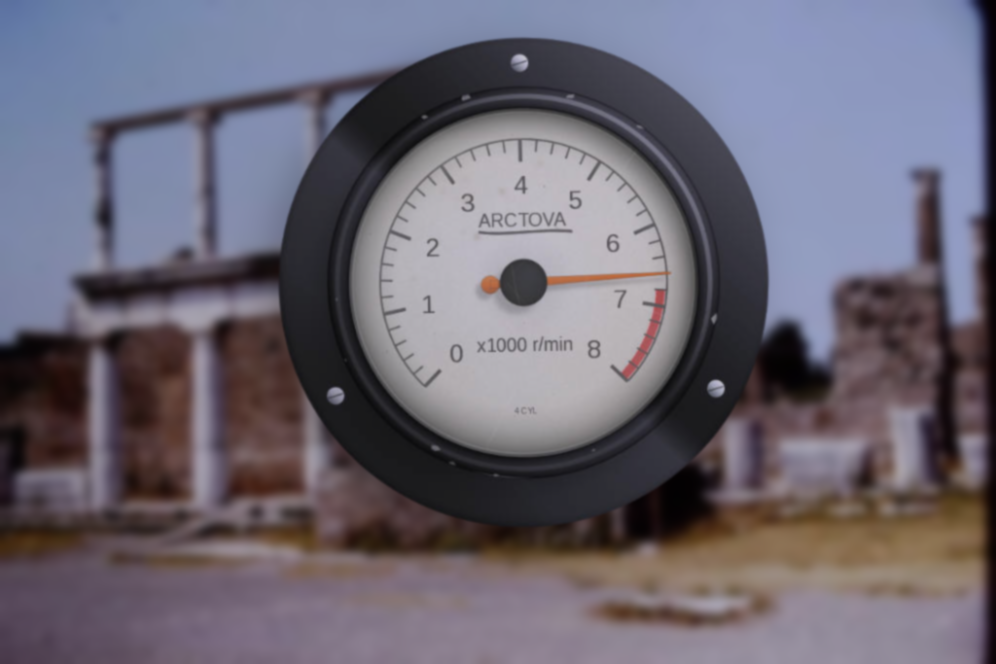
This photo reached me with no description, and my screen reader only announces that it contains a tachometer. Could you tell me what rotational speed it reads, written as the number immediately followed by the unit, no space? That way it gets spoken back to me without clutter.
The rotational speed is 6600rpm
